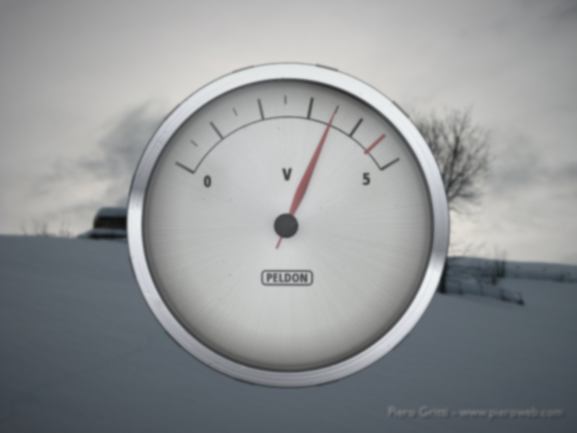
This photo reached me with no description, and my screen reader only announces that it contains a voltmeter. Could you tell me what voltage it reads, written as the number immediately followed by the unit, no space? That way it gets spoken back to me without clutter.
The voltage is 3.5V
